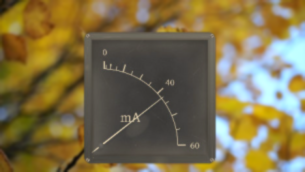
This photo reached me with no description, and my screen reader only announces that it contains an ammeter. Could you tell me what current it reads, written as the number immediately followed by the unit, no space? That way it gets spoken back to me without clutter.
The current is 42.5mA
